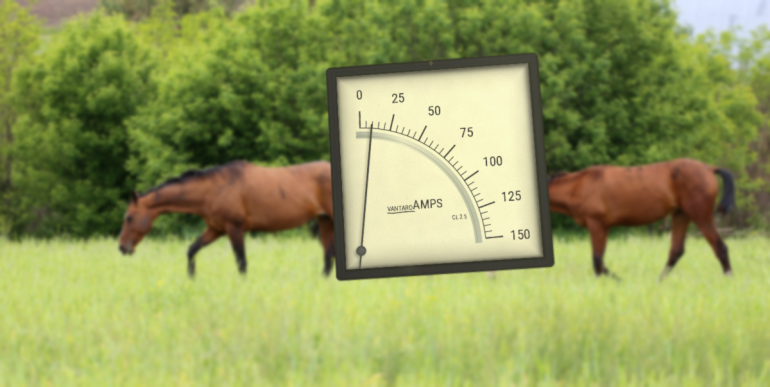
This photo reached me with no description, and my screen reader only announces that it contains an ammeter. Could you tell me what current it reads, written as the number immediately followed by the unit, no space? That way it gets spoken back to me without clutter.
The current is 10A
